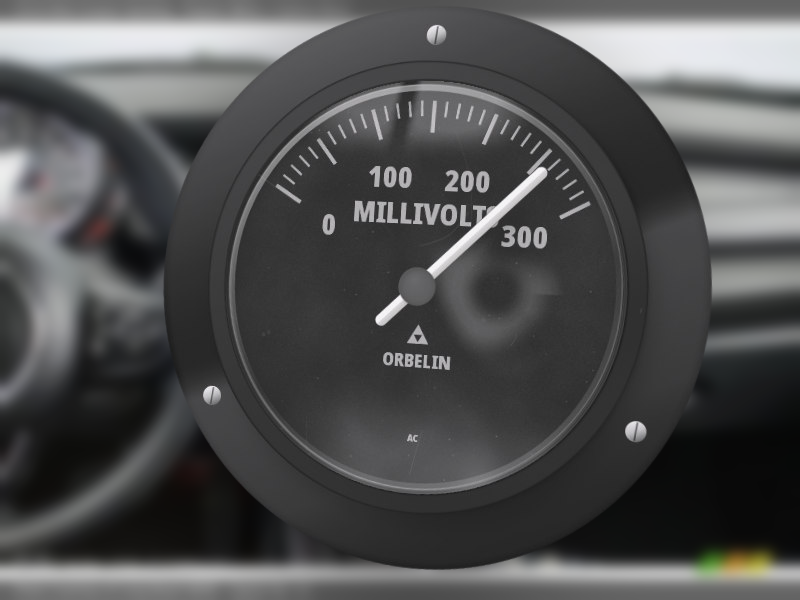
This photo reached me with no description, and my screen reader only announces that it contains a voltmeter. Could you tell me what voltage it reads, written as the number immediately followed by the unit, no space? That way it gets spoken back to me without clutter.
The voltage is 260mV
